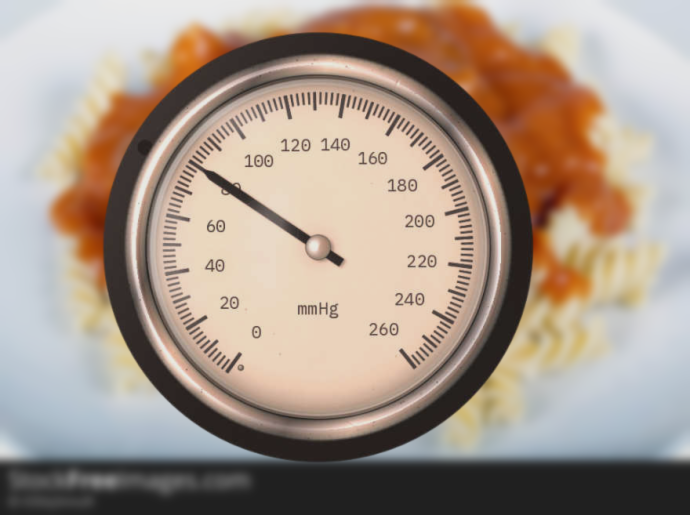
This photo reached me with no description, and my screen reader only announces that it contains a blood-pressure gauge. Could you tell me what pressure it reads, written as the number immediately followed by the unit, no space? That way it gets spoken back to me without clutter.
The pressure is 80mmHg
